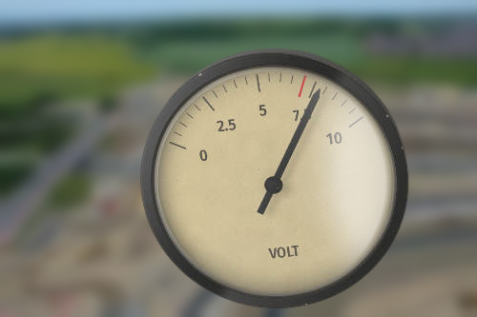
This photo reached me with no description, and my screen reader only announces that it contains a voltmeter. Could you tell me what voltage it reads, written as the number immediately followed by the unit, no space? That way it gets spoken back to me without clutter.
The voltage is 7.75V
